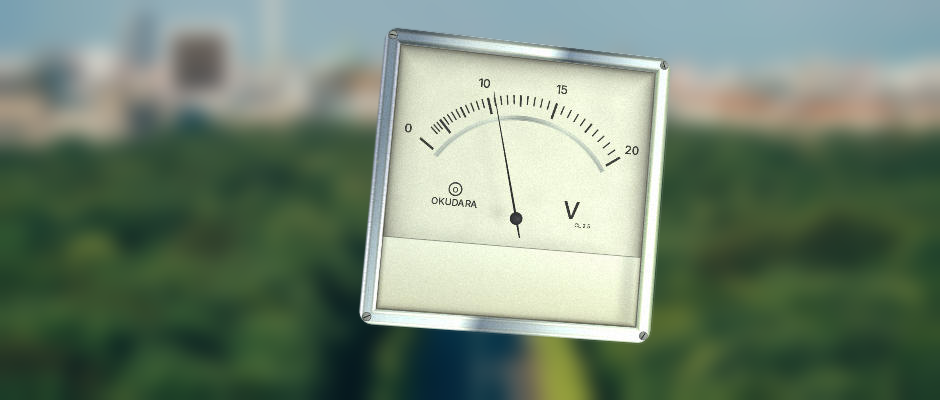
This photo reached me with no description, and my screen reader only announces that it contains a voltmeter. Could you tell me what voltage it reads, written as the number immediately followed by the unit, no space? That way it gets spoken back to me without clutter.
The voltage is 10.5V
